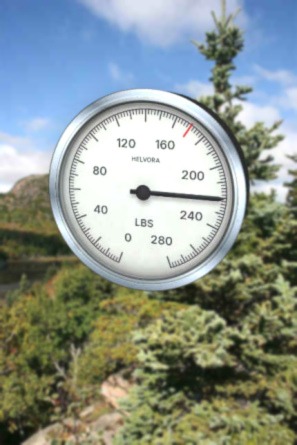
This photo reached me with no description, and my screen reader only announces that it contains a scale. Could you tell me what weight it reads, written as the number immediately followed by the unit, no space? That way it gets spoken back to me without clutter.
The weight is 220lb
